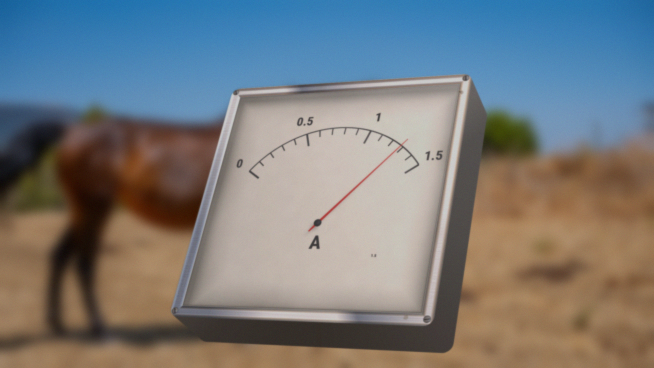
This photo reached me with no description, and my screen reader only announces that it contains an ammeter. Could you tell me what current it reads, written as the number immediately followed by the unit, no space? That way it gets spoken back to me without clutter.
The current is 1.3A
